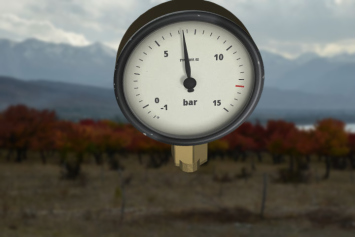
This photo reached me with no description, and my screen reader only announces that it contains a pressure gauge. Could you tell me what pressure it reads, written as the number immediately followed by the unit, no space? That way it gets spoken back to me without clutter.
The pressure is 6.75bar
